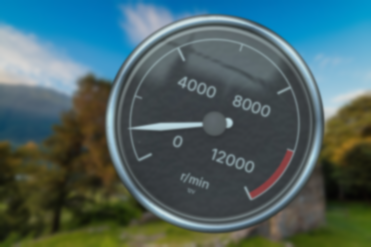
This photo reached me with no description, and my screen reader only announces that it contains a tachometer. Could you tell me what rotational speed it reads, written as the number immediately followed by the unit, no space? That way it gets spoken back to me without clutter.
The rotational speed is 1000rpm
